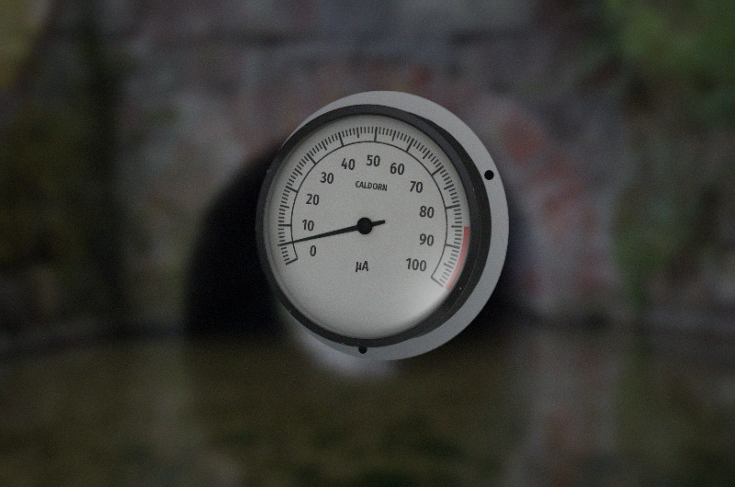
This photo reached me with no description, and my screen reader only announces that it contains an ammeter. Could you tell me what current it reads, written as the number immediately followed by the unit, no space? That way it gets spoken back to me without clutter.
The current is 5µA
